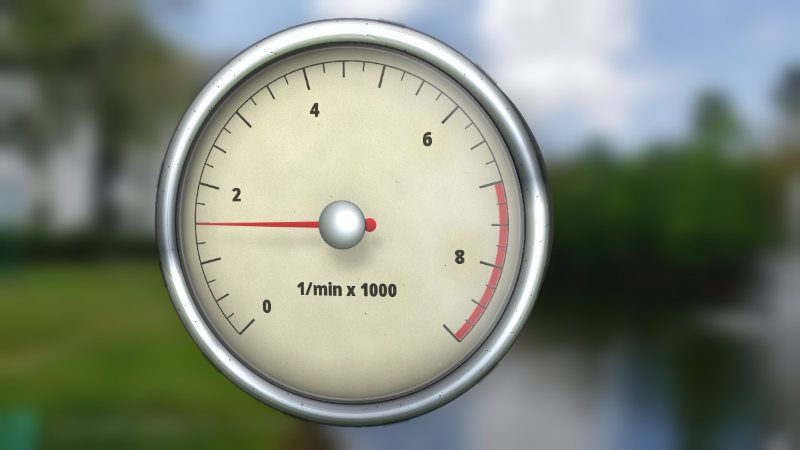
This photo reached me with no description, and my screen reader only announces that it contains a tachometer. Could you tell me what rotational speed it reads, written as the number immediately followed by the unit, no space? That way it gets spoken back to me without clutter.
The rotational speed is 1500rpm
